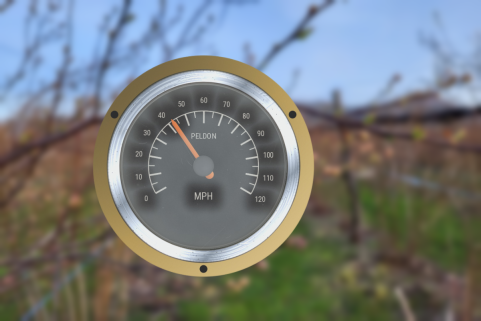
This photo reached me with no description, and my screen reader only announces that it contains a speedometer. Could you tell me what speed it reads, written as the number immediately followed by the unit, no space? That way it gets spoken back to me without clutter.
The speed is 42.5mph
